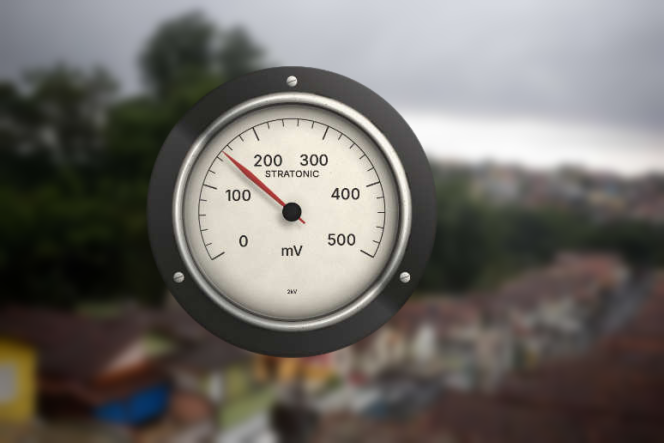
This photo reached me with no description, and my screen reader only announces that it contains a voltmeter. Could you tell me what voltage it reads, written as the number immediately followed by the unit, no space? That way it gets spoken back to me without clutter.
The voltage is 150mV
